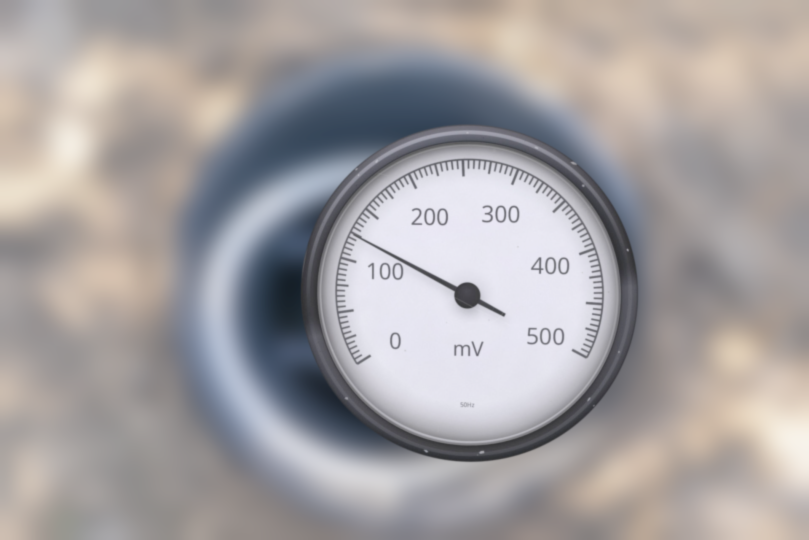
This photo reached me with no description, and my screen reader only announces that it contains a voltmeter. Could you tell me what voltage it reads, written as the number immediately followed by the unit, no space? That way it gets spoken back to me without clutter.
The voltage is 125mV
